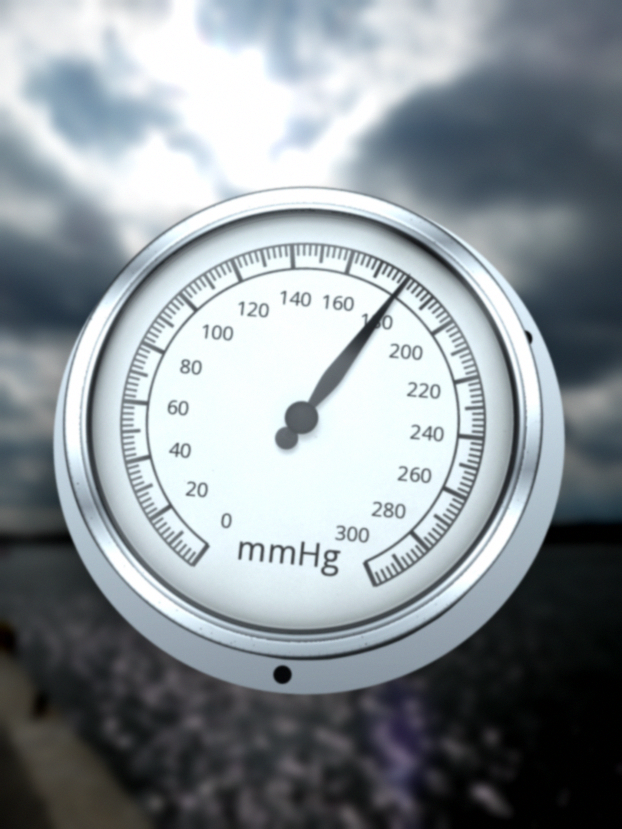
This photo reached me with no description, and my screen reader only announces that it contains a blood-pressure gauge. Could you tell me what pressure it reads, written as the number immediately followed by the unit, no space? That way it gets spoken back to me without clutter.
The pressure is 180mmHg
